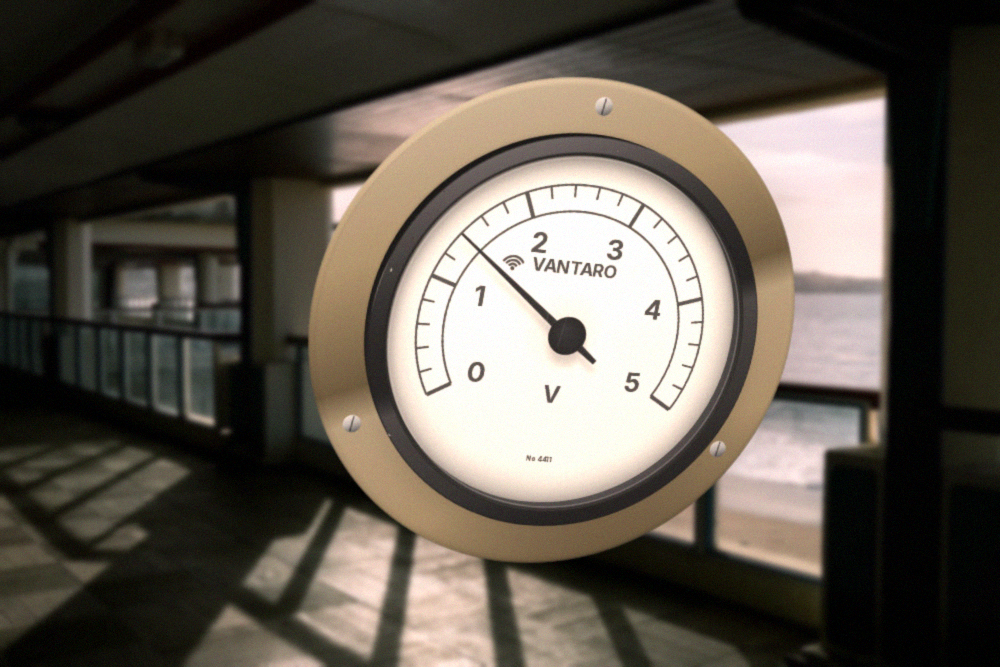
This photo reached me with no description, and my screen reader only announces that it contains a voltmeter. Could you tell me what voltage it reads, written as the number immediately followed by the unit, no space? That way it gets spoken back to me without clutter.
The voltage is 1.4V
